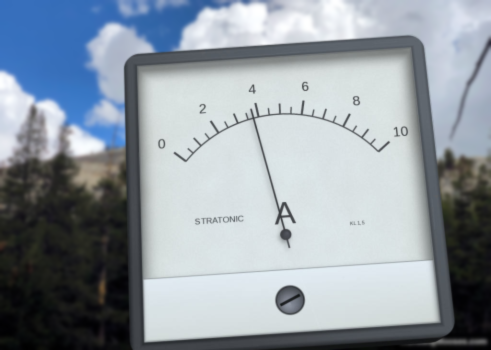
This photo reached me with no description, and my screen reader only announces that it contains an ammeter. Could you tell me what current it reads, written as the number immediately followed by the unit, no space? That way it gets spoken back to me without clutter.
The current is 3.75A
